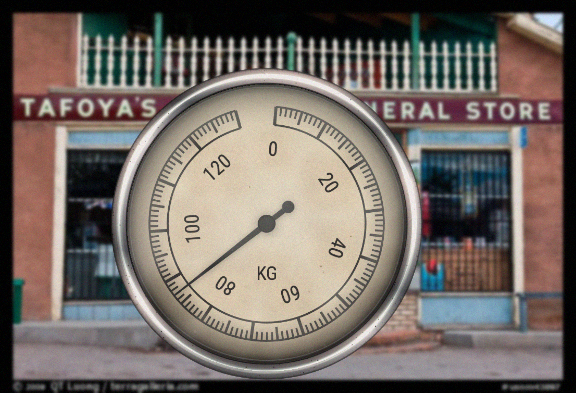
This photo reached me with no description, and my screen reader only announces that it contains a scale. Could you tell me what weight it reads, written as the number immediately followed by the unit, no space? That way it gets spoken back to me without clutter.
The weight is 87kg
